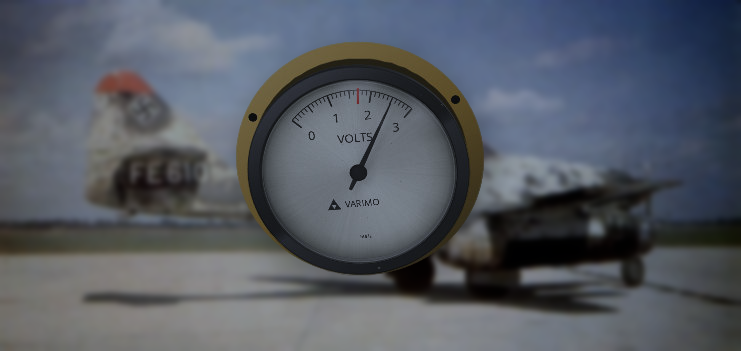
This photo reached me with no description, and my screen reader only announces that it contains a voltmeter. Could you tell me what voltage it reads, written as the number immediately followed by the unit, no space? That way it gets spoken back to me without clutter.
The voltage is 2.5V
